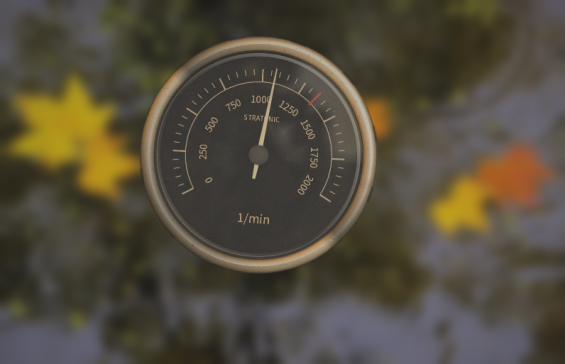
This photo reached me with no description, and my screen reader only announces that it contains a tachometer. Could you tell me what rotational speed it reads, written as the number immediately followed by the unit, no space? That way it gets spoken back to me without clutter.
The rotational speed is 1075rpm
